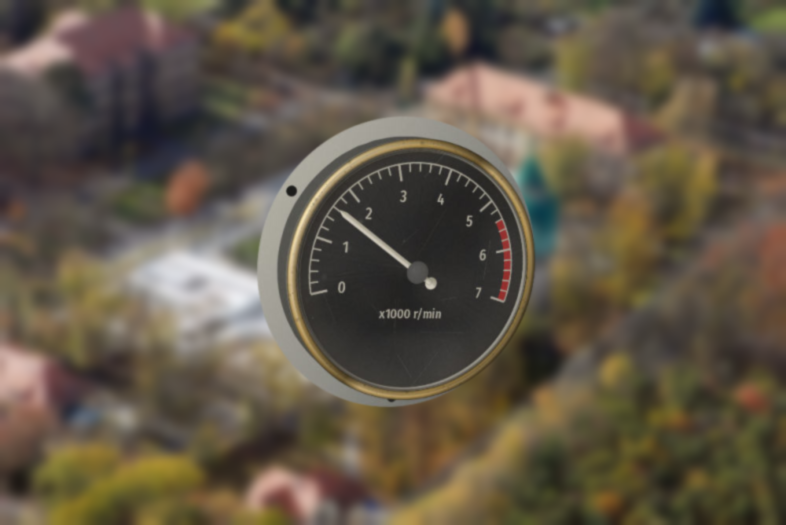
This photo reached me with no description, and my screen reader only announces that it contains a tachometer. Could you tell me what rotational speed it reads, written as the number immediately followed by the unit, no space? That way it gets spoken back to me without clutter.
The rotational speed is 1600rpm
